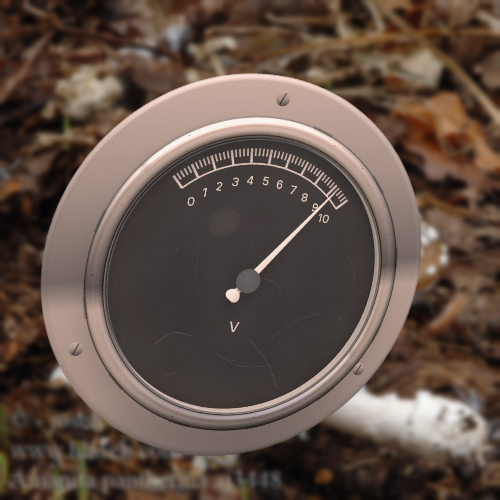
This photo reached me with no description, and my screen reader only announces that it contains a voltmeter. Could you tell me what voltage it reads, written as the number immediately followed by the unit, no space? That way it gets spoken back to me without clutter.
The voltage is 9V
